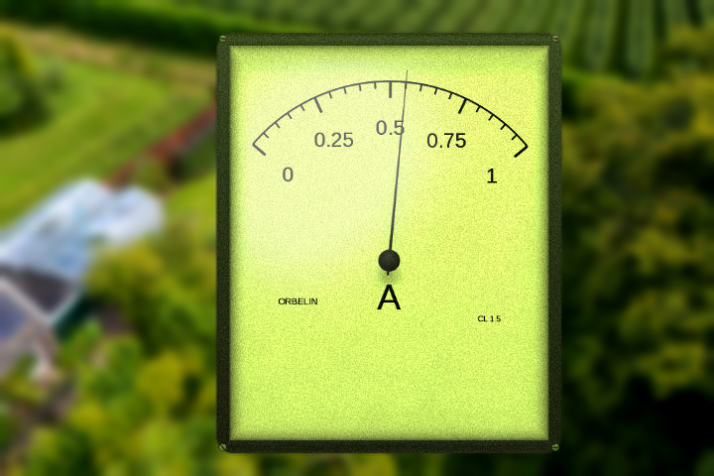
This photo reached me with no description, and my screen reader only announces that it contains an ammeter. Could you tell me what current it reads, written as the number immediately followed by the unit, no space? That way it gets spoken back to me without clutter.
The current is 0.55A
